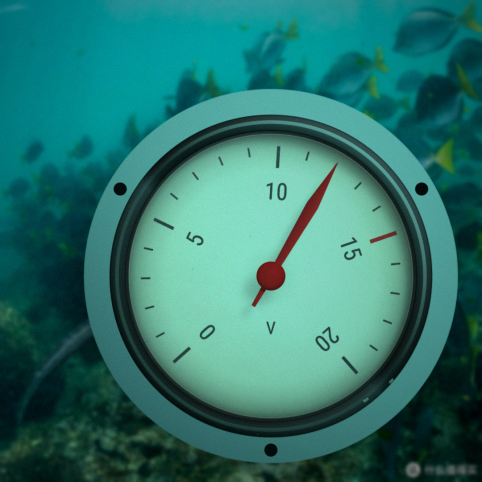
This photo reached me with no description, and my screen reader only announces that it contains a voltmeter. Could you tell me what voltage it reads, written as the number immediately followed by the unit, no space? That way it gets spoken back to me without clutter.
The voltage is 12V
